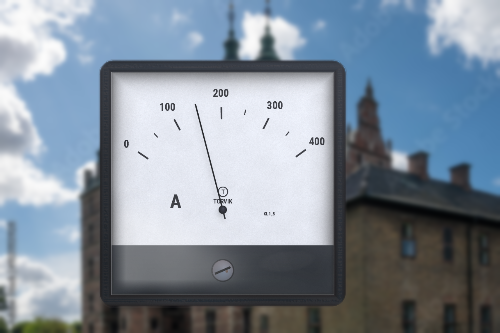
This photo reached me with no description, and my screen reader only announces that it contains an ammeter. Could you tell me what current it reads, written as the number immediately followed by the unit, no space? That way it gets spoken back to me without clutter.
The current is 150A
